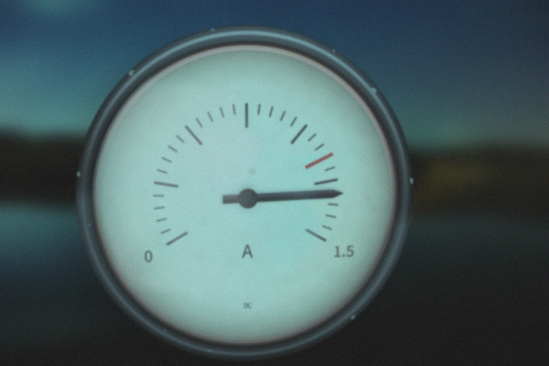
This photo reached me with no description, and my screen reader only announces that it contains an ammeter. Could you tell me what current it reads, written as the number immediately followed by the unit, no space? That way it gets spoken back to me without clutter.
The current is 1.3A
